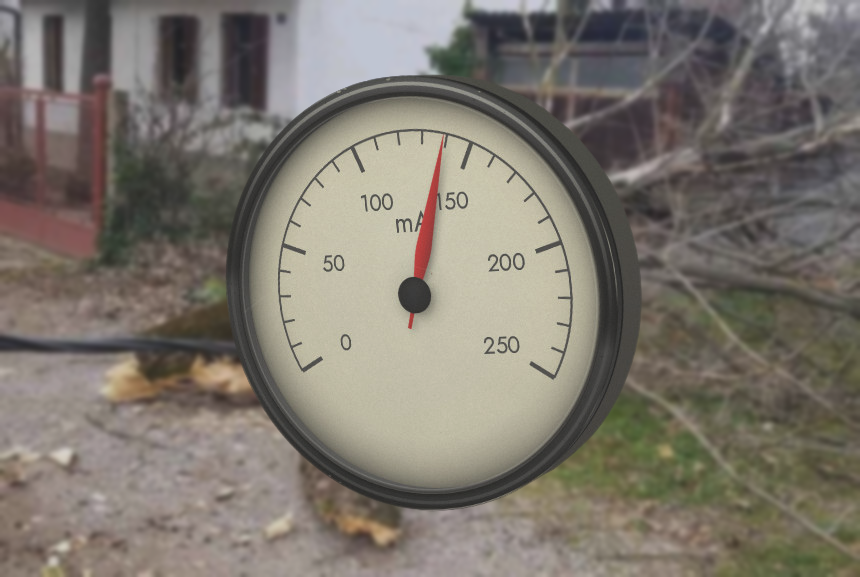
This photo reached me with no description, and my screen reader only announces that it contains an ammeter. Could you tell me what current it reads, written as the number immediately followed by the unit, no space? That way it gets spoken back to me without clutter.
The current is 140mA
